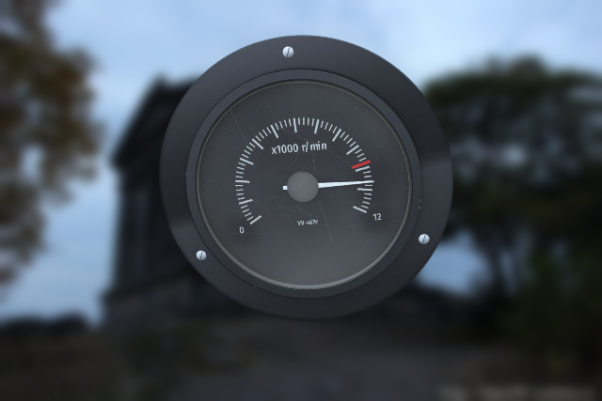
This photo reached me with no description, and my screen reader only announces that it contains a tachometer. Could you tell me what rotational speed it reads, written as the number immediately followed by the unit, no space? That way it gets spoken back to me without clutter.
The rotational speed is 10600rpm
